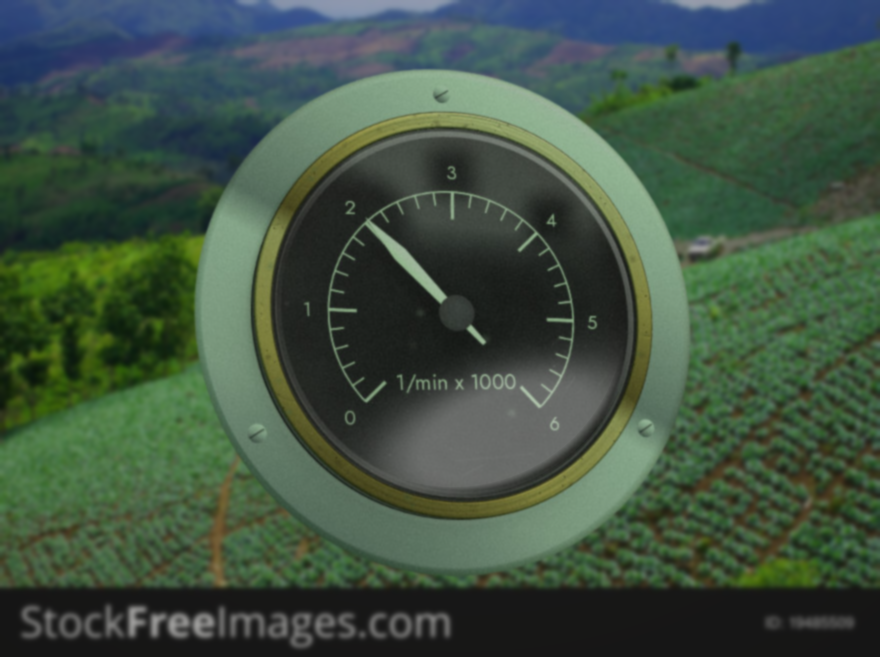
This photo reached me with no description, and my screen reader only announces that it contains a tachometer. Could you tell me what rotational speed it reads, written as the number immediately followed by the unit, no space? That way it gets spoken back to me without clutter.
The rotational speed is 2000rpm
